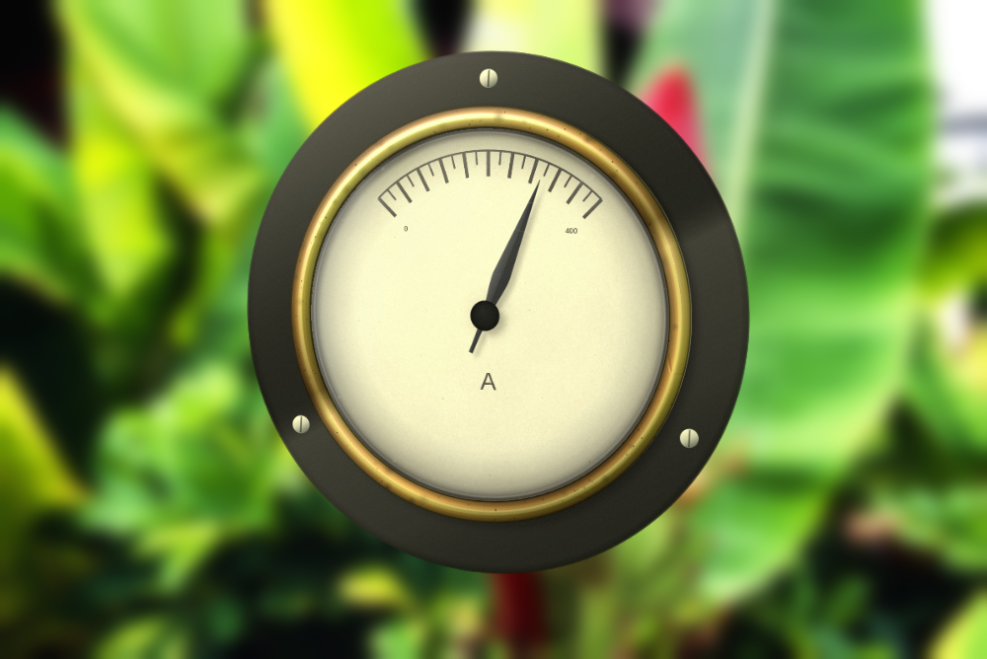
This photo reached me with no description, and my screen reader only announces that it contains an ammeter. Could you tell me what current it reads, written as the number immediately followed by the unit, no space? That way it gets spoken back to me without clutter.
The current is 300A
